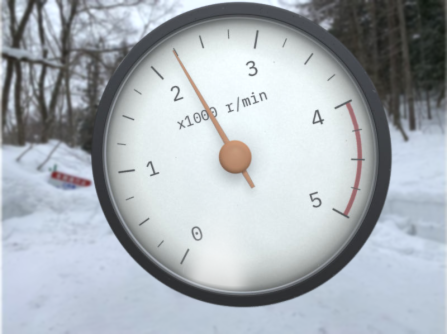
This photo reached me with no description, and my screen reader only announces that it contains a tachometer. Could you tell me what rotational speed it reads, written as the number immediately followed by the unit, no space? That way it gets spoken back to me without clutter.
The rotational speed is 2250rpm
